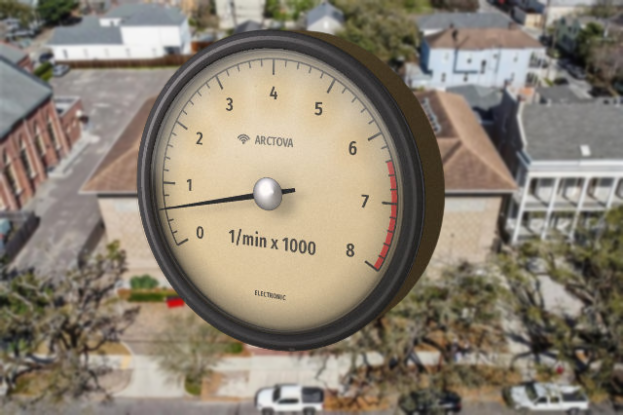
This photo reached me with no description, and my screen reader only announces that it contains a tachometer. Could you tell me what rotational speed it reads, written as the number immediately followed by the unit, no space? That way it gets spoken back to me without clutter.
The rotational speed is 600rpm
